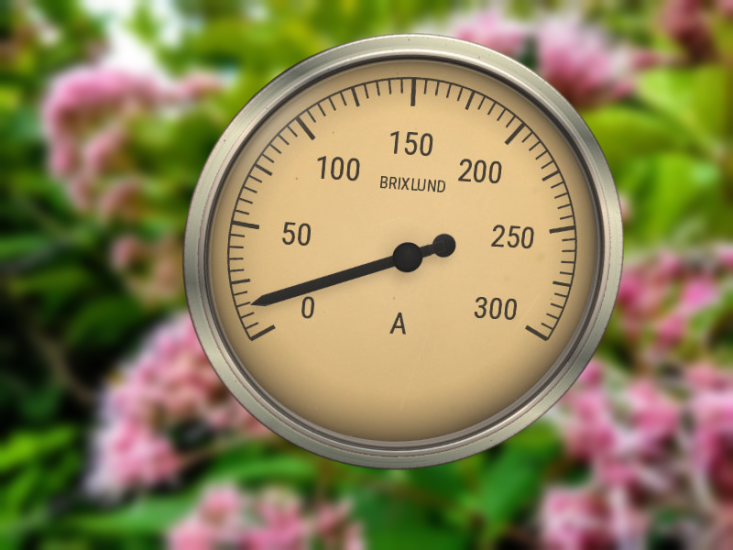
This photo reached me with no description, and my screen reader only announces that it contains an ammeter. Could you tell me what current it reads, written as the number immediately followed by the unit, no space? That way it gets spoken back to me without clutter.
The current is 15A
